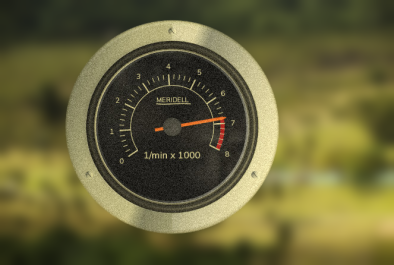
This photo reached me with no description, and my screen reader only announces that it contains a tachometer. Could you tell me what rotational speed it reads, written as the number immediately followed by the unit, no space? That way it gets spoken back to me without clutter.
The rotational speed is 6800rpm
